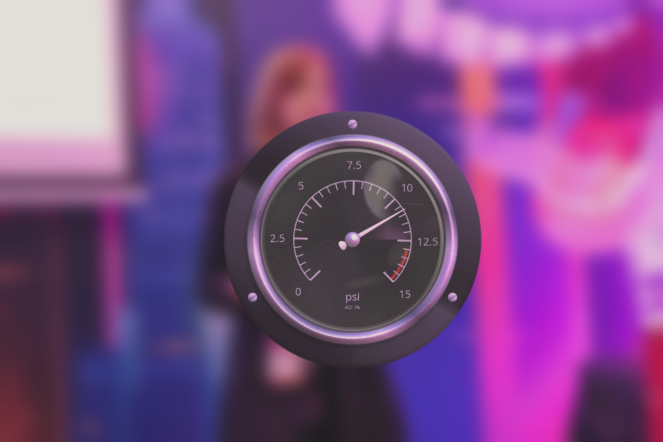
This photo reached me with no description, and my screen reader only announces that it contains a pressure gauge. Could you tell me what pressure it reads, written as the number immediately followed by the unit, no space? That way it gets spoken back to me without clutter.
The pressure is 10.75psi
